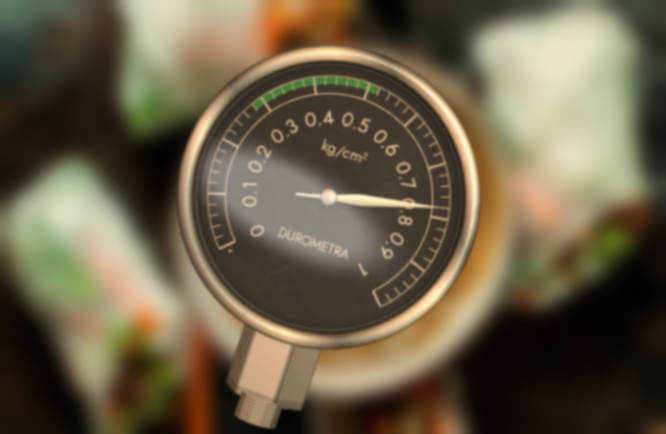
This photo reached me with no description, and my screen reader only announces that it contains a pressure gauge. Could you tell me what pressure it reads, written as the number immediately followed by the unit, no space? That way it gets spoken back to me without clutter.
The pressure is 0.78kg/cm²
